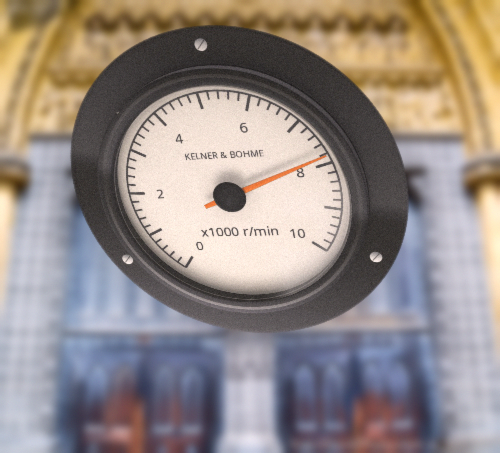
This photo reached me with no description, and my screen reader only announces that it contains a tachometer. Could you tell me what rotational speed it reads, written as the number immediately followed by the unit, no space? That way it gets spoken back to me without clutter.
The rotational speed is 7800rpm
